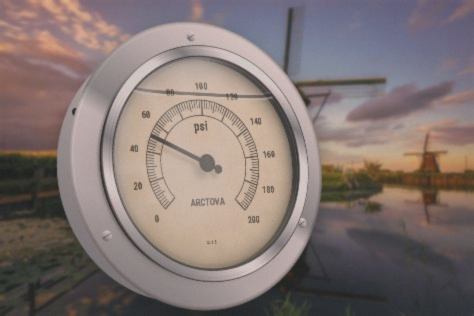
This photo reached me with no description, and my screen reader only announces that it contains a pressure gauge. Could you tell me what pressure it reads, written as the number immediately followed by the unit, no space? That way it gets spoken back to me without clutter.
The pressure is 50psi
